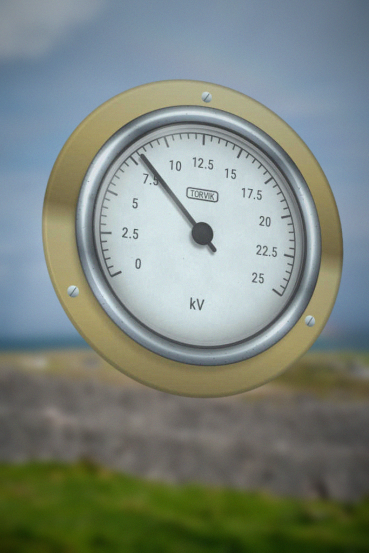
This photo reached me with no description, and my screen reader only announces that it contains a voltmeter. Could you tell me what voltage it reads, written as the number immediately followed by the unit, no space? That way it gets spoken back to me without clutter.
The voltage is 8kV
